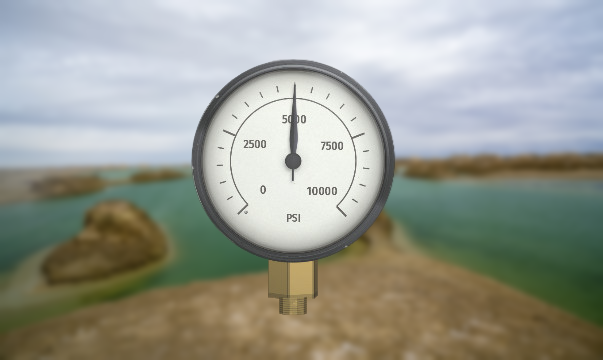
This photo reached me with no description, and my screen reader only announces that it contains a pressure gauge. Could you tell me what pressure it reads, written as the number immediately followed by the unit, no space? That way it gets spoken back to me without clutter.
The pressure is 5000psi
